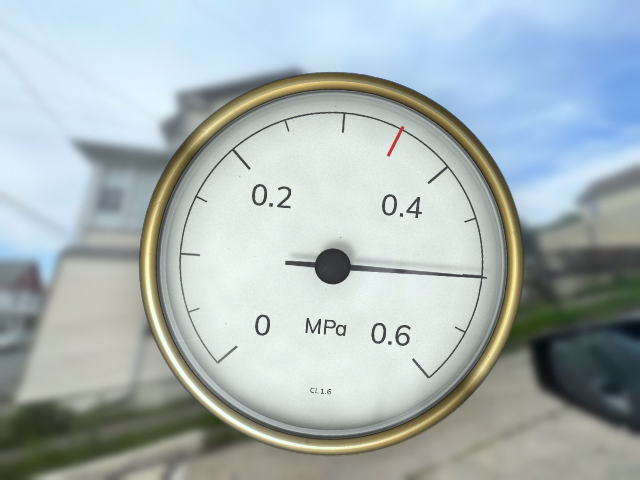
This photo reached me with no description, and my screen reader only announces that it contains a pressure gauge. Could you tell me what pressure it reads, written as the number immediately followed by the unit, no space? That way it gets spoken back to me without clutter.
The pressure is 0.5MPa
